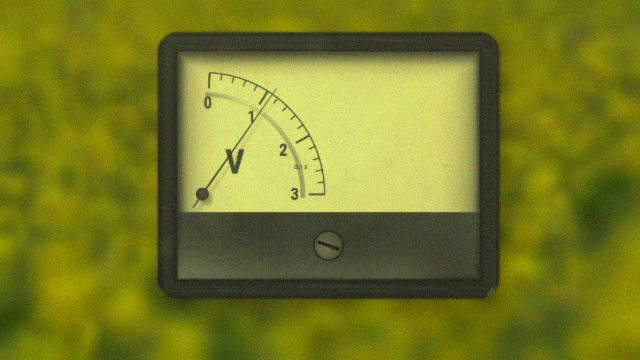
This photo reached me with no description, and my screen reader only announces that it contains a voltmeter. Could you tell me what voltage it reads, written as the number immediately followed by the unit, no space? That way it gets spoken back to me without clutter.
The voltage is 1.1V
